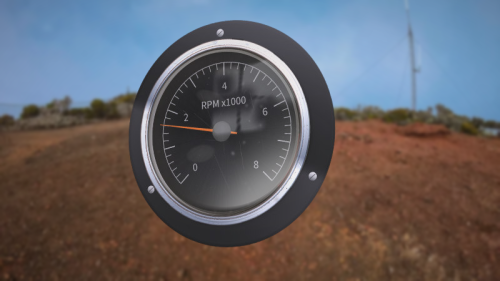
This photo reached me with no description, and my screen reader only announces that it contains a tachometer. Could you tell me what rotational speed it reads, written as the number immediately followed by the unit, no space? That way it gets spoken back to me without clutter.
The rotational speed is 1600rpm
